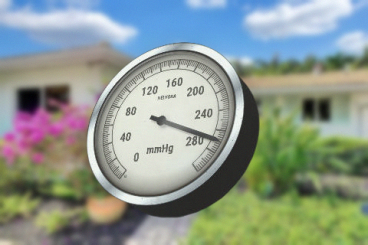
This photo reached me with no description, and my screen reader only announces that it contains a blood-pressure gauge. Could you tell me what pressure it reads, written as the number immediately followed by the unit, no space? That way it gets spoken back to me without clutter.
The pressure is 270mmHg
